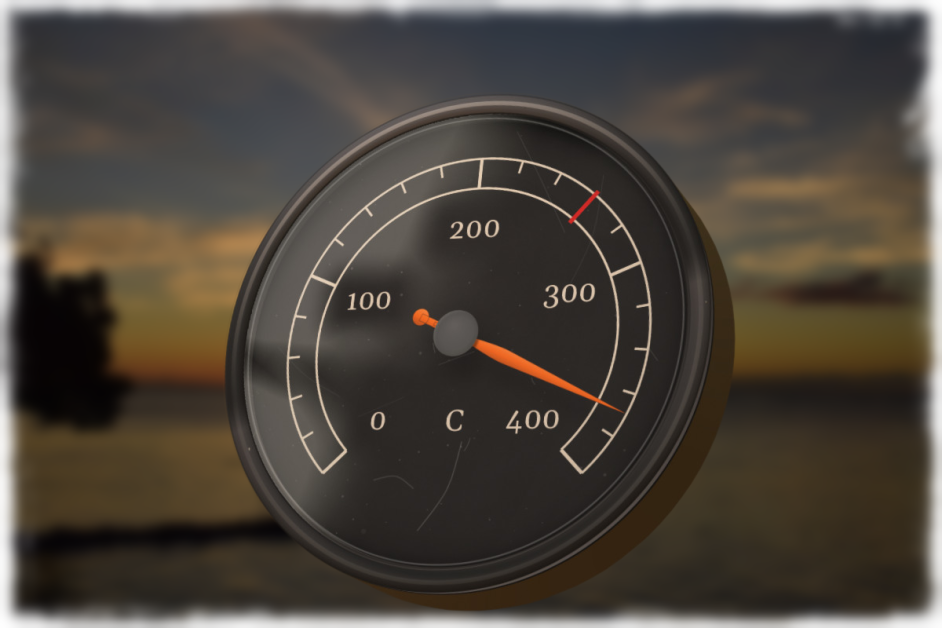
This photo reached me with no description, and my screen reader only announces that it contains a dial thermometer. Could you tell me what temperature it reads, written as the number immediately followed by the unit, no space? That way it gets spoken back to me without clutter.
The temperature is 370°C
